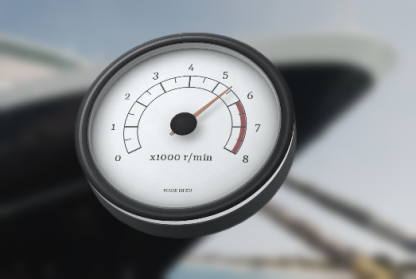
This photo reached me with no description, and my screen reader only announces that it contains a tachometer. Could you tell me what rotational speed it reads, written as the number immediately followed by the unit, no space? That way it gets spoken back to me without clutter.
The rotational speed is 5500rpm
